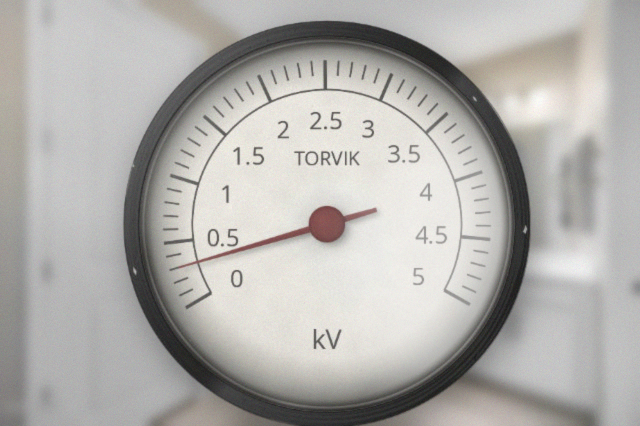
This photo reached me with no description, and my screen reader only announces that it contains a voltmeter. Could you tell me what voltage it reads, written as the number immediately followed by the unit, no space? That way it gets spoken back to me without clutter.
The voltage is 0.3kV
